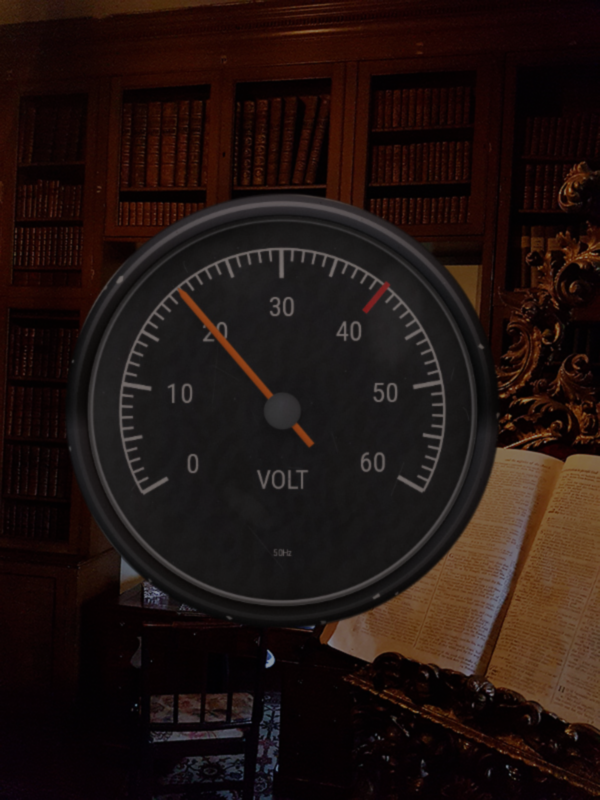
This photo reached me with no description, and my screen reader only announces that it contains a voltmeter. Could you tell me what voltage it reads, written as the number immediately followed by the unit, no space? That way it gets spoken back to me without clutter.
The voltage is 20V
